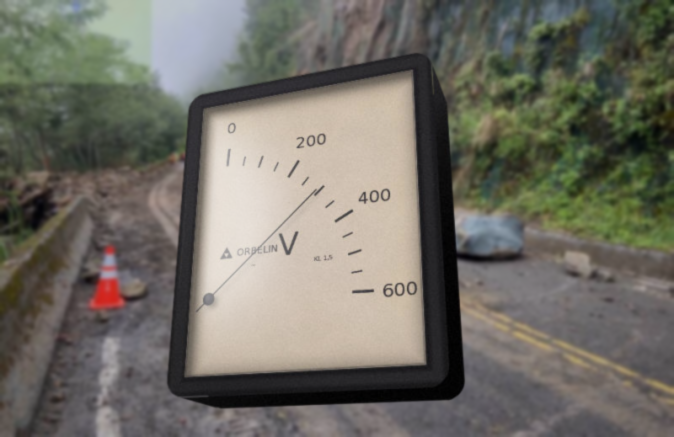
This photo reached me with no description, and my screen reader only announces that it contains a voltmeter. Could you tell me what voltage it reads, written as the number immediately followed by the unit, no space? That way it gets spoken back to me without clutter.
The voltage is 300V
